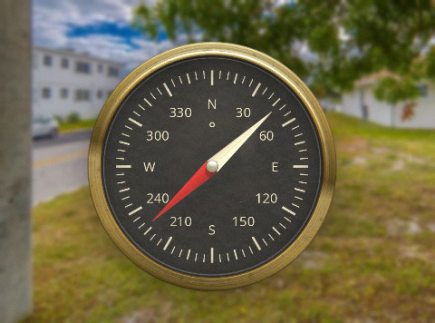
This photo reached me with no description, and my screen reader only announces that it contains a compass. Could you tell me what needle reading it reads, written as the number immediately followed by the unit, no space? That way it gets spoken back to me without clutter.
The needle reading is 227.5°
